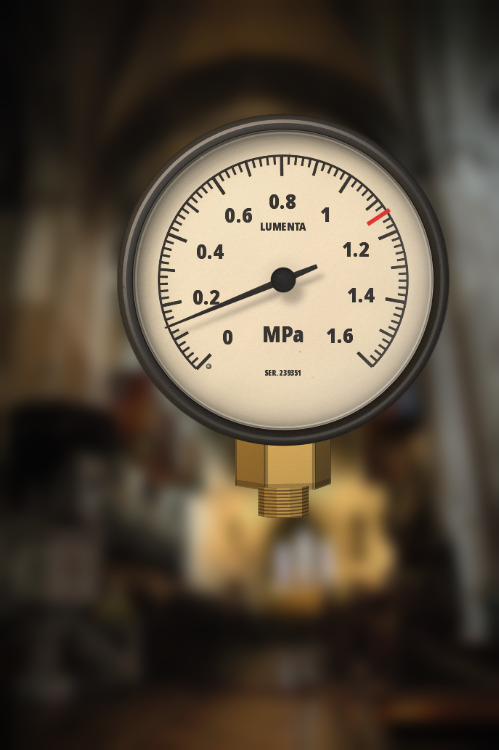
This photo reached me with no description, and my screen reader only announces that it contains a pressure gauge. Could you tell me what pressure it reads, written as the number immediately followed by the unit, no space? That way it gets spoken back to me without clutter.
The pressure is 0.14MPa
